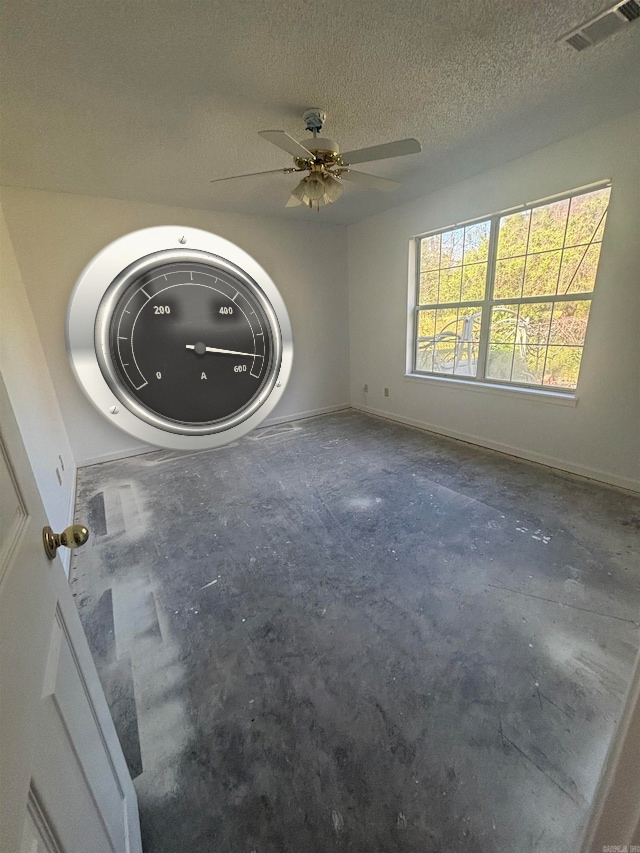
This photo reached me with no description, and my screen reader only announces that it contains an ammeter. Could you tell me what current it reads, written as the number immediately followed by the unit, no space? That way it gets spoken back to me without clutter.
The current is 550A
